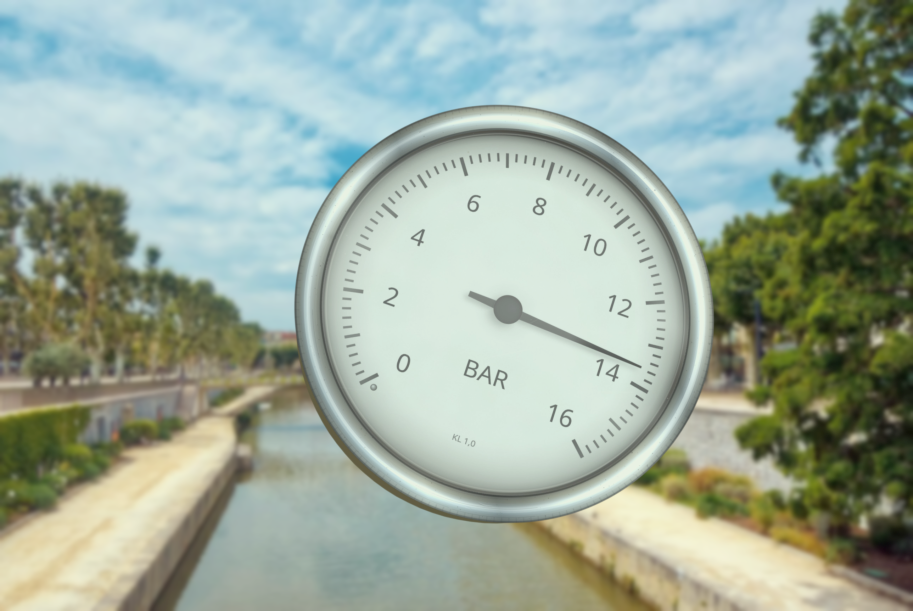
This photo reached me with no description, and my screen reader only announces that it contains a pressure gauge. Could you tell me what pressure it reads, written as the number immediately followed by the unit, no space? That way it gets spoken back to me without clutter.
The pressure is 13.6bar
